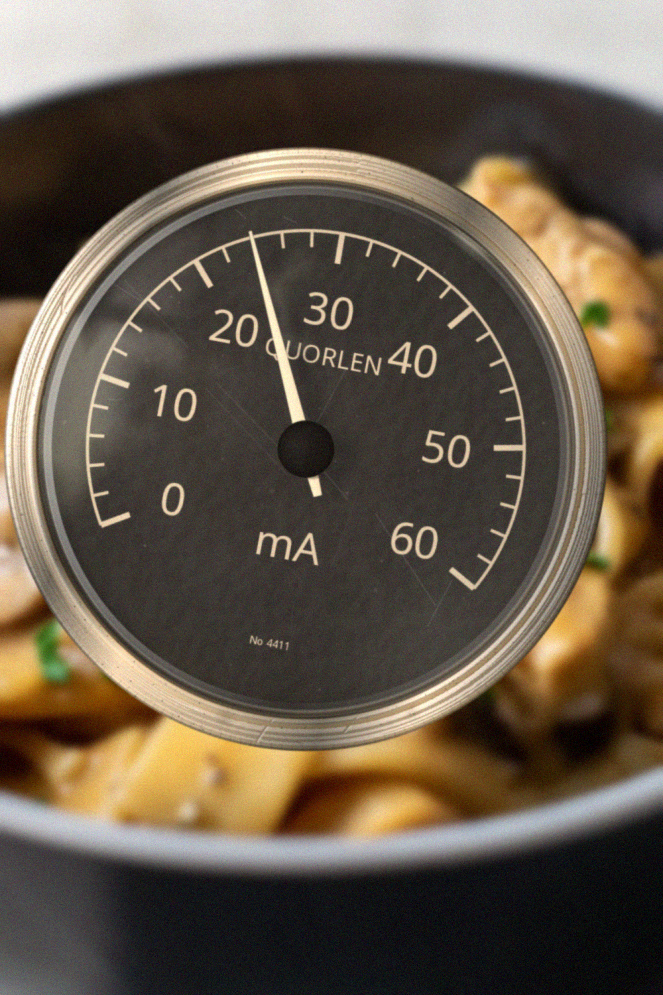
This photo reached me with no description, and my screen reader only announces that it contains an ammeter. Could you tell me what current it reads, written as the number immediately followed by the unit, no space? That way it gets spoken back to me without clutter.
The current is 24mA
